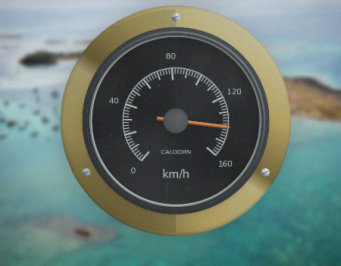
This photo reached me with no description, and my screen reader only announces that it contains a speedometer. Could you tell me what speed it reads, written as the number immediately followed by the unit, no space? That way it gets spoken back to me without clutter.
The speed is 140km/h
